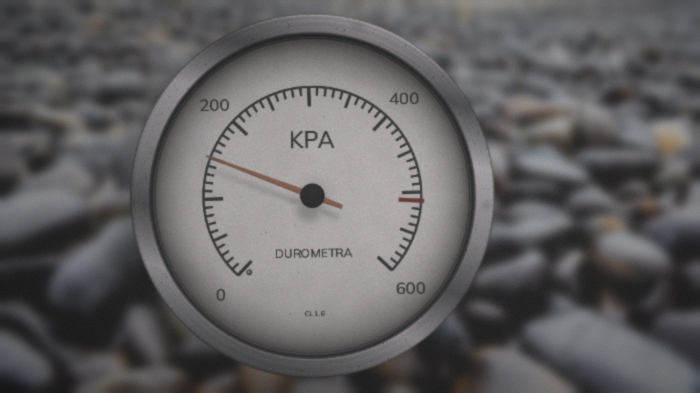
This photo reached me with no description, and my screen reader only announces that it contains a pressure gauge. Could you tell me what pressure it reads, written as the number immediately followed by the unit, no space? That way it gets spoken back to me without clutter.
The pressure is 150kPa
